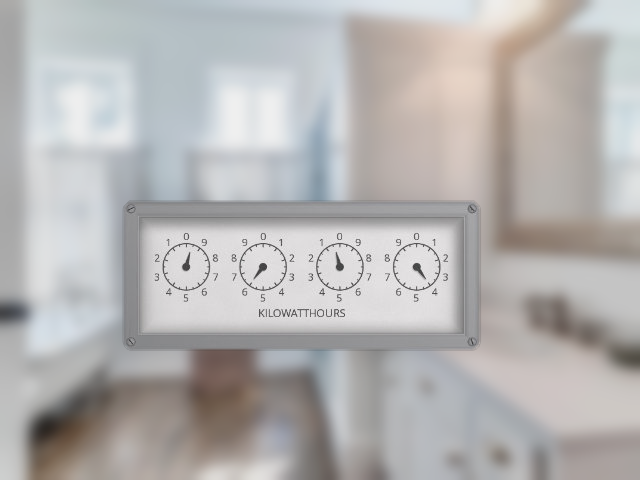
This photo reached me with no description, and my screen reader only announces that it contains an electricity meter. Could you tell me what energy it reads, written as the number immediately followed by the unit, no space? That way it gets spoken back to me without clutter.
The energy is 9604kWh
